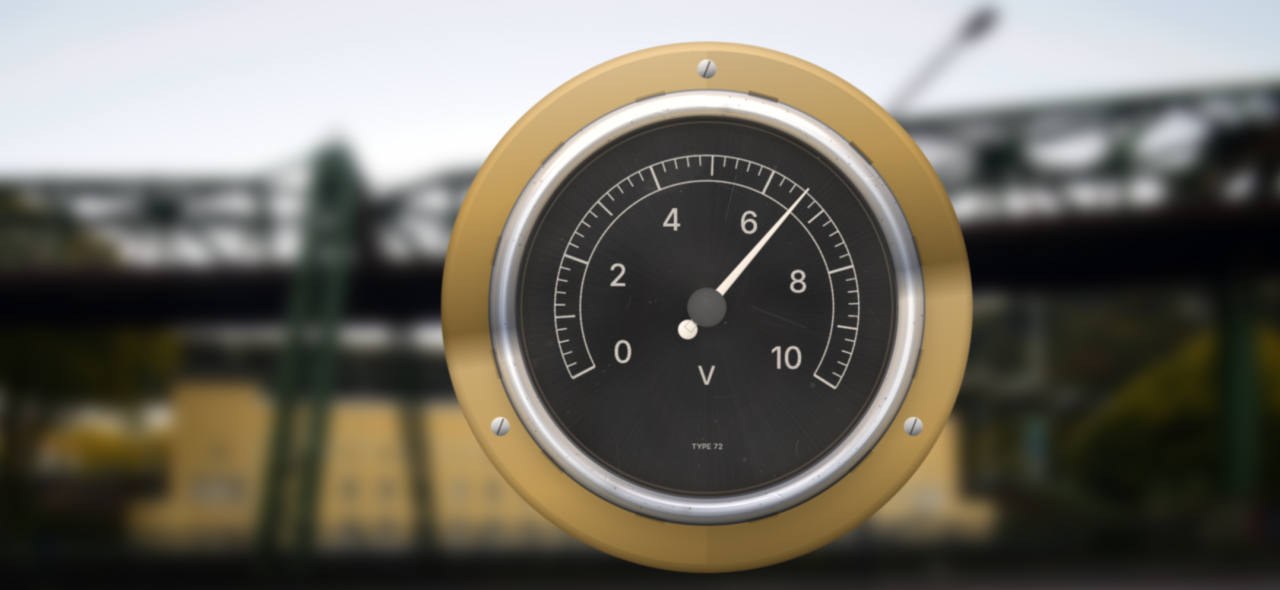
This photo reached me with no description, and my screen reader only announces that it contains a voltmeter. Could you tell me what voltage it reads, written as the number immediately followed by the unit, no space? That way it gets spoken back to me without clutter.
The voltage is 6.6V
